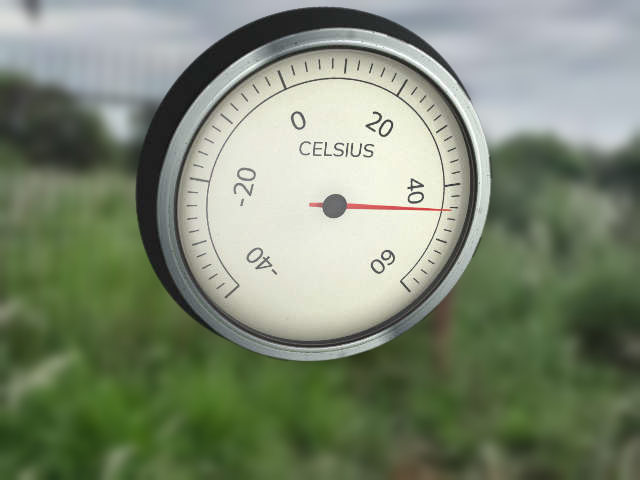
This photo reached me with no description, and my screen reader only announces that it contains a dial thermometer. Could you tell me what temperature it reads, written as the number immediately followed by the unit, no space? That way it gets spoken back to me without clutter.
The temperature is 44°C
